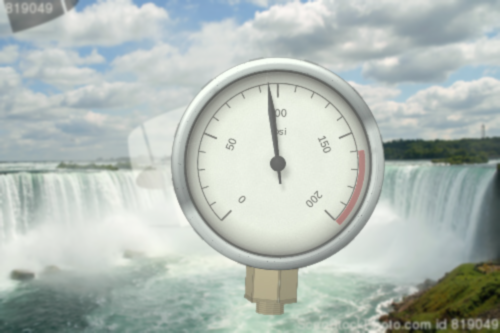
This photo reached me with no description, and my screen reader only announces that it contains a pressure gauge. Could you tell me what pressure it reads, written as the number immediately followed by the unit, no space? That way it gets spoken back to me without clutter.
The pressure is 95psi
